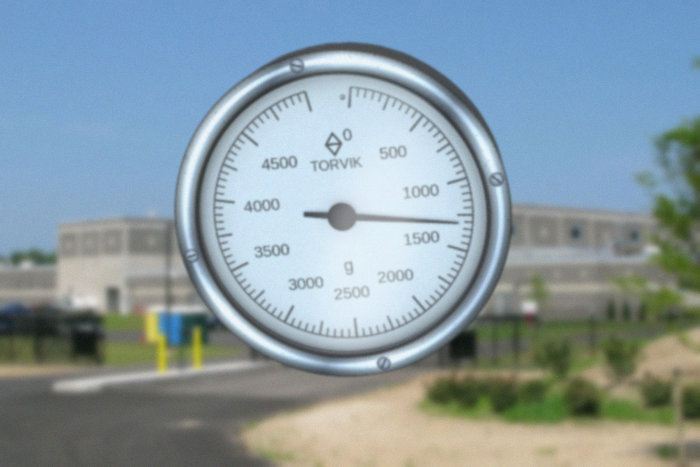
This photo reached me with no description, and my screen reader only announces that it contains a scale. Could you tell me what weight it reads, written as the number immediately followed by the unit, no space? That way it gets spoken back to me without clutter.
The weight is 1300g
